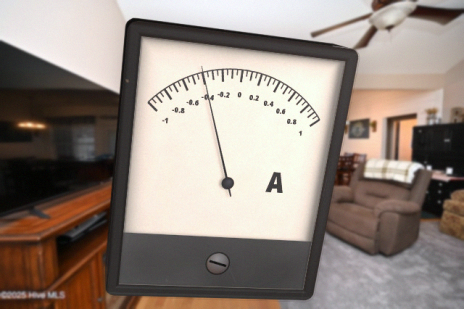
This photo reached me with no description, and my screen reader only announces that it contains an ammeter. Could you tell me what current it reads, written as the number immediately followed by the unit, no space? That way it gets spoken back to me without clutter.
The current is -0.4A
